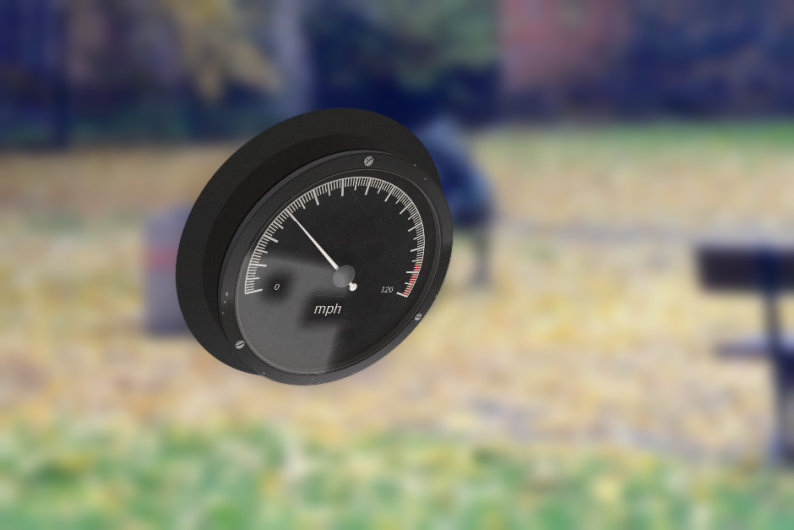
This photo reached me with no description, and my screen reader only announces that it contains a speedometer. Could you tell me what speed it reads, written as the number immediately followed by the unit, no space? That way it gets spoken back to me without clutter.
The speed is 30mph
